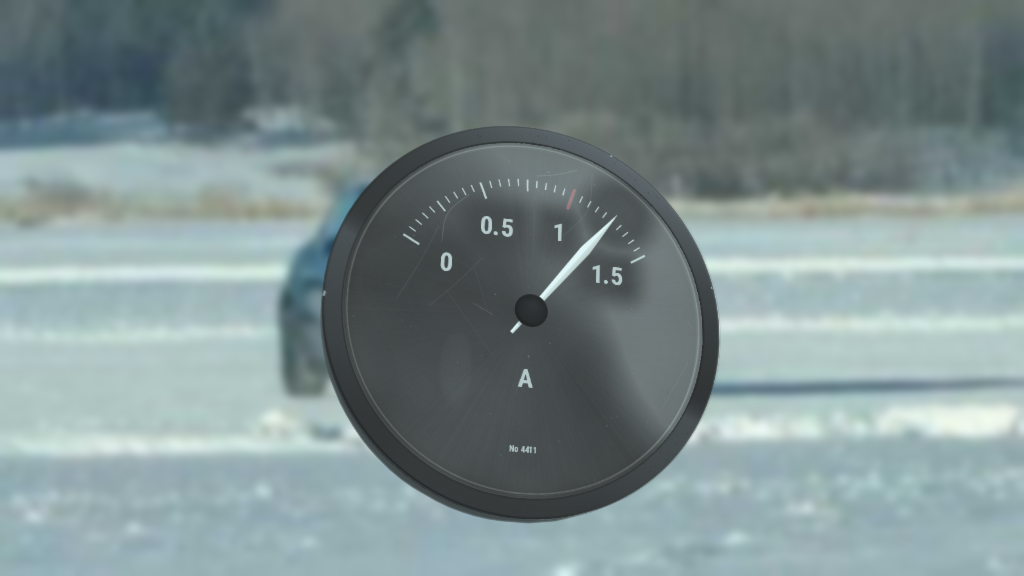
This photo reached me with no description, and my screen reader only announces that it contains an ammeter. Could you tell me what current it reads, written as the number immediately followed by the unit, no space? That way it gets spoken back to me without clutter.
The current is 1.25A
